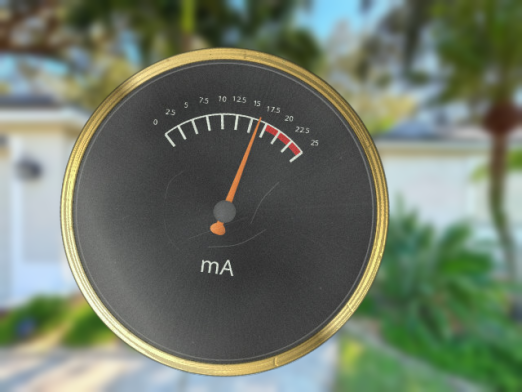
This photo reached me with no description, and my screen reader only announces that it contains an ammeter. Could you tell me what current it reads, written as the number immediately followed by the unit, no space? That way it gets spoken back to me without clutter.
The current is 16.25mA
